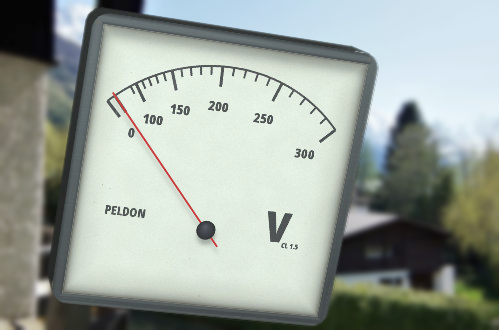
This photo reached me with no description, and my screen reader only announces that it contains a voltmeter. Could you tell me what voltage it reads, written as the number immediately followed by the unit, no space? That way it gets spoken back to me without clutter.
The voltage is 50V
